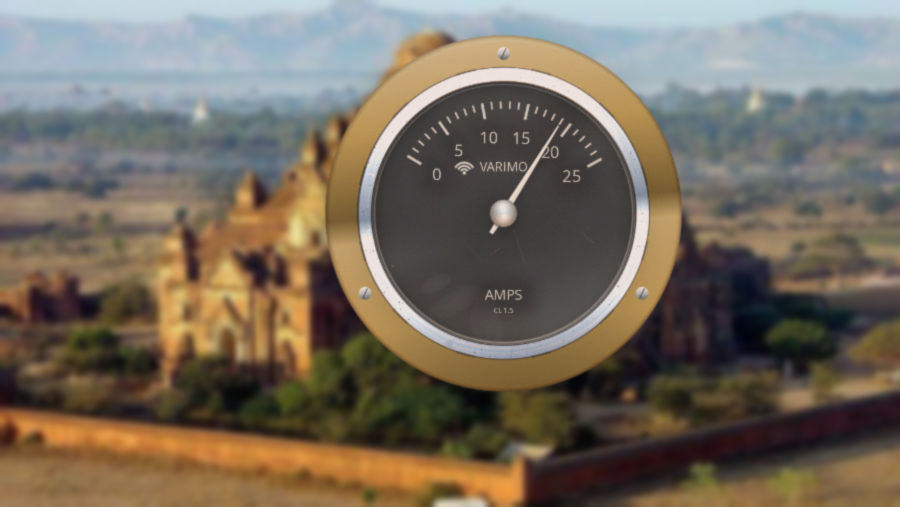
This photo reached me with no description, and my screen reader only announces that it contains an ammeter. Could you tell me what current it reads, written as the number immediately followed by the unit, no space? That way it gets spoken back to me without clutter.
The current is 19A
